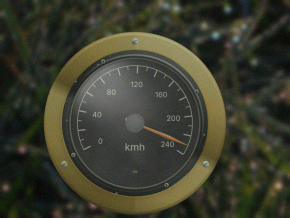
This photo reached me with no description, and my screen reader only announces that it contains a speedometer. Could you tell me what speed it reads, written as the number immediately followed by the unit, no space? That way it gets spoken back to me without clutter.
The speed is 230km/h
